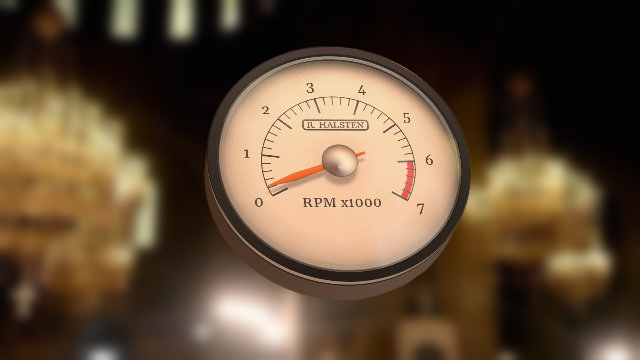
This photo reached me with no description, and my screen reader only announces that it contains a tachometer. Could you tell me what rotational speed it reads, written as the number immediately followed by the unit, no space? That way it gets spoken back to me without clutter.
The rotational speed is 200rpm
